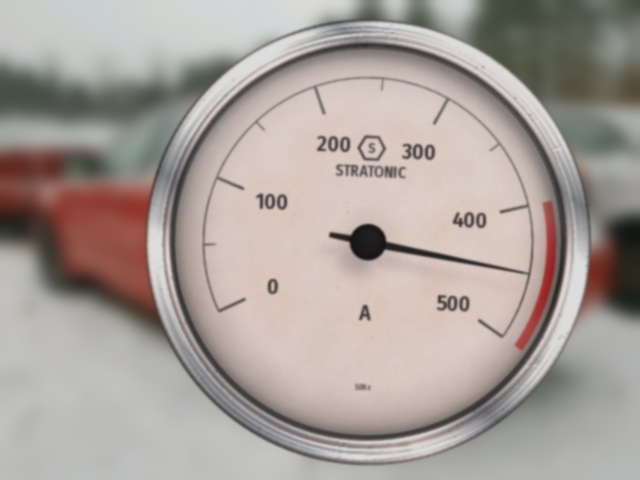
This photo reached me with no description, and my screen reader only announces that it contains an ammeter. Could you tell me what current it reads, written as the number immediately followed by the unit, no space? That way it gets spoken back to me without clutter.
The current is 450A
